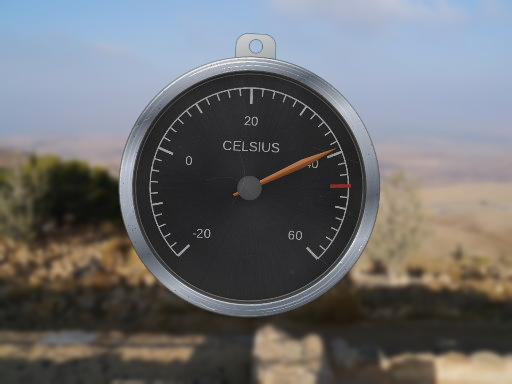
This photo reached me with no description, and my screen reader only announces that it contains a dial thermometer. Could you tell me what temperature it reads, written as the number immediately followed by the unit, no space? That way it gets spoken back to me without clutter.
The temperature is 39°C
